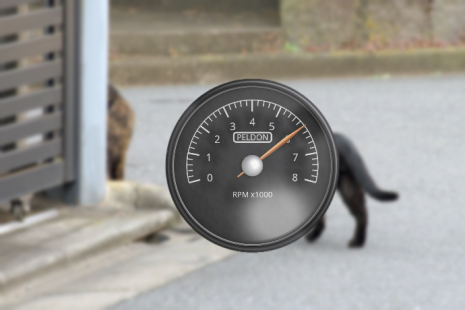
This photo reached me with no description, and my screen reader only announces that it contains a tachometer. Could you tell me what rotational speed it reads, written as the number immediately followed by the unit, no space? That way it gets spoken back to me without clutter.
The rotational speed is 6000rpm
